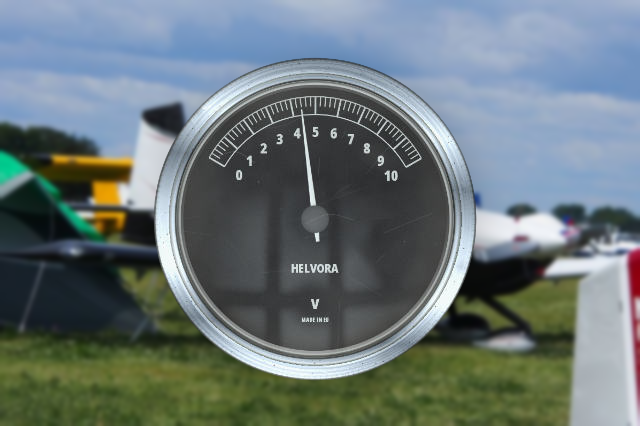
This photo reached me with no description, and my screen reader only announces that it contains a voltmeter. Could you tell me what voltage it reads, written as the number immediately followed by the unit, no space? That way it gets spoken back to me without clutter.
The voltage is 4.4V
